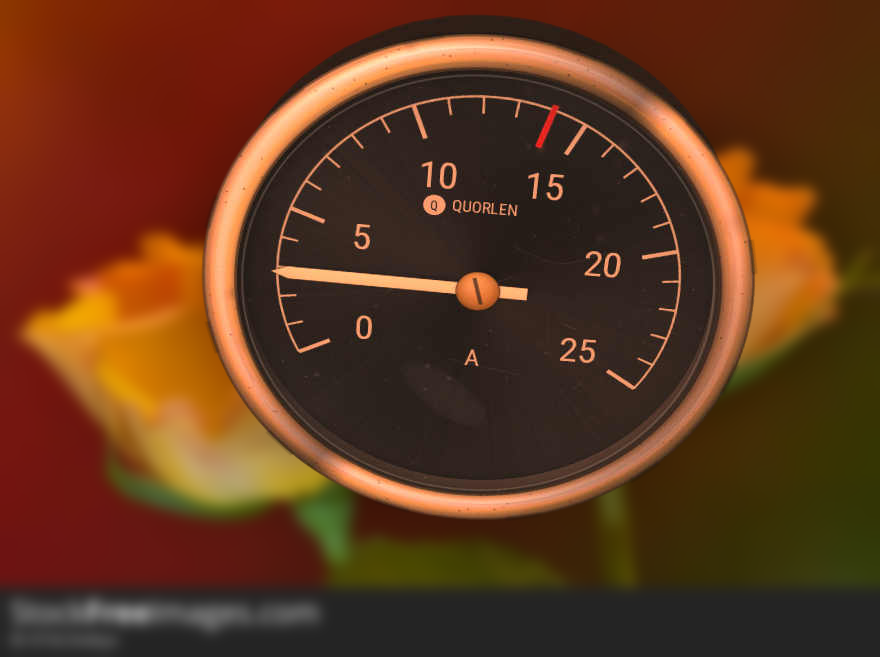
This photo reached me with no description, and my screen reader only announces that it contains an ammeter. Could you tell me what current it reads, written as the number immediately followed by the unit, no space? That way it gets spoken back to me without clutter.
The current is 3A
